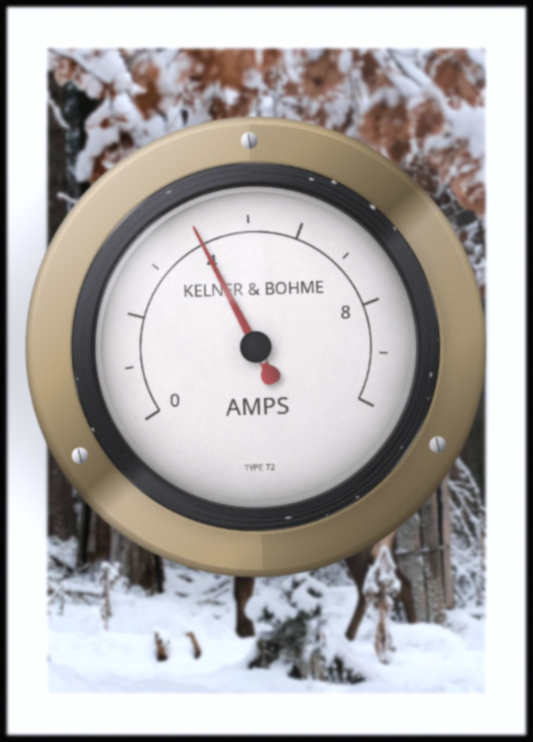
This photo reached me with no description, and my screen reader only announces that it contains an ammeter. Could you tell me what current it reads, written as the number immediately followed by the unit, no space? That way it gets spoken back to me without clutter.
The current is 4A
